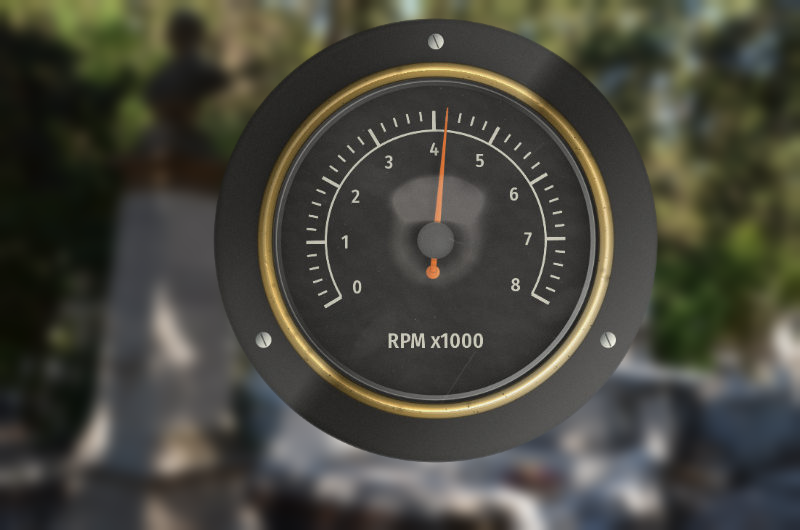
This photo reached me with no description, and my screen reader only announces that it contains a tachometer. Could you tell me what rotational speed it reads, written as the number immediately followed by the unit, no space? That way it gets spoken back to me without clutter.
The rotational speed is 4200rpm
